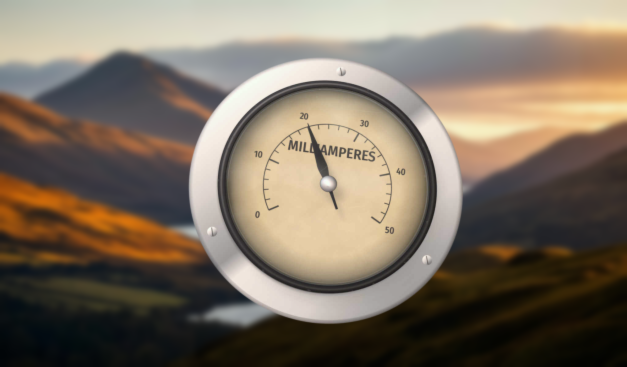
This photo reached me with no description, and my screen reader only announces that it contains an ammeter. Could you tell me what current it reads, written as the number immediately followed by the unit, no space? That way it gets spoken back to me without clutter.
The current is 20mA
